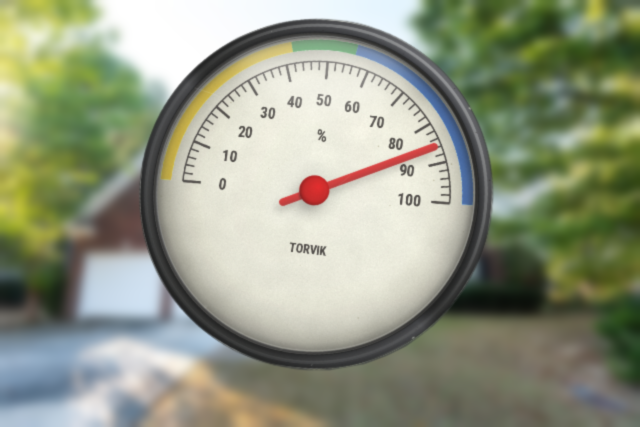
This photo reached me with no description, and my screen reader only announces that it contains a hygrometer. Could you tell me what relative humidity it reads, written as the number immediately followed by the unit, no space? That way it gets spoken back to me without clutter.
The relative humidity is 86%
